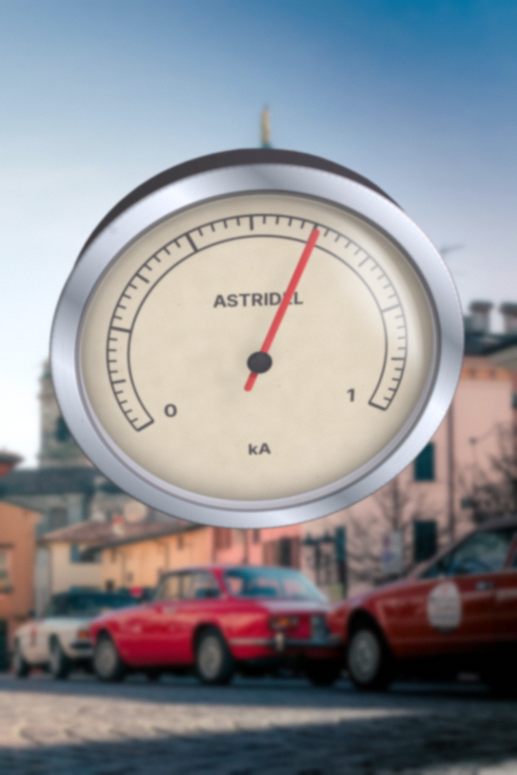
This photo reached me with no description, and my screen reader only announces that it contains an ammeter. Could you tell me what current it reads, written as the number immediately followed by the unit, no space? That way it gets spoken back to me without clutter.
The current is 0.6kA
